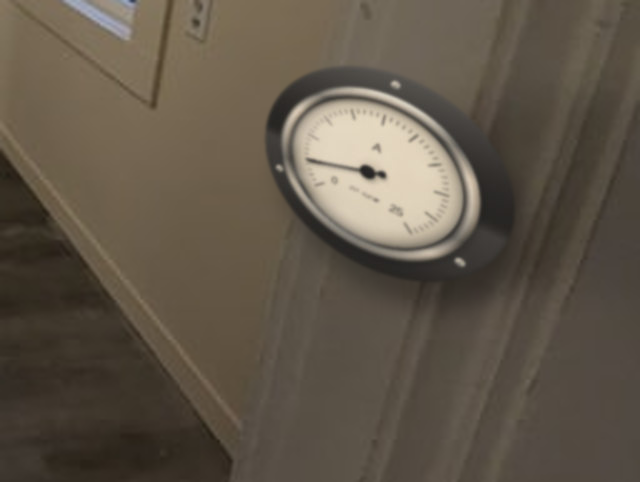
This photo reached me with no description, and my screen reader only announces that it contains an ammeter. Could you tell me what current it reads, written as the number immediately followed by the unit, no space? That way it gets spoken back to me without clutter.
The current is 2.5A
